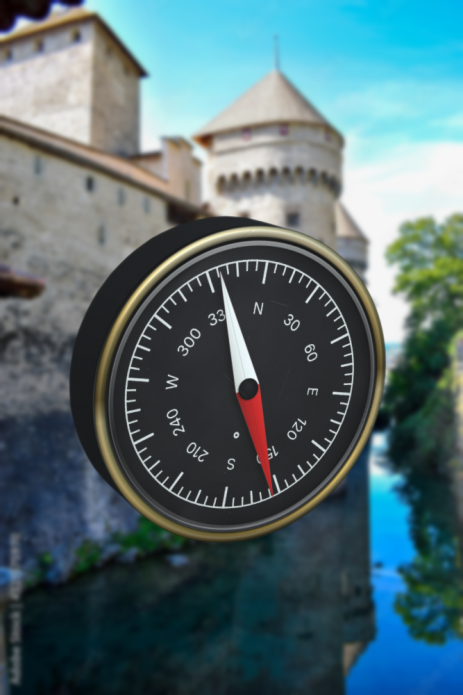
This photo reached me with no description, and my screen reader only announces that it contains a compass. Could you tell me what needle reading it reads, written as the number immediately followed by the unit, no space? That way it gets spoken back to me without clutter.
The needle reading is 155°
